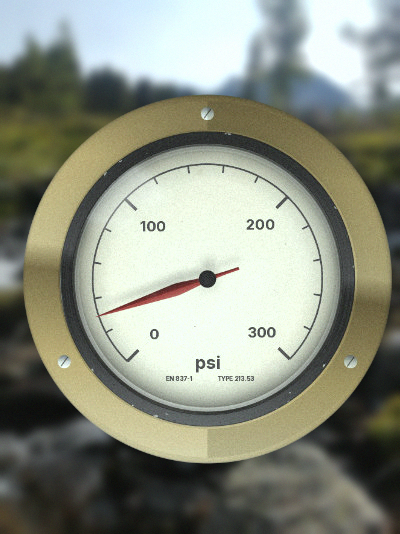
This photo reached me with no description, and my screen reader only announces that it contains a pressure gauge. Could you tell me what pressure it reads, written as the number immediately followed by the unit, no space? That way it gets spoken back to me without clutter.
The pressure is 30psi
